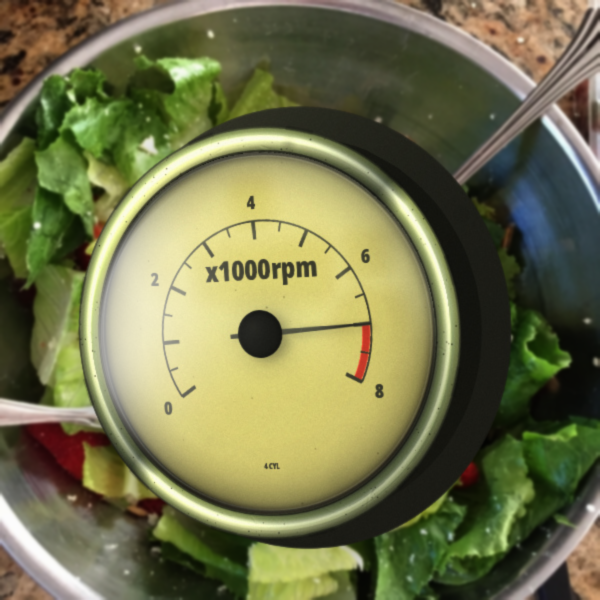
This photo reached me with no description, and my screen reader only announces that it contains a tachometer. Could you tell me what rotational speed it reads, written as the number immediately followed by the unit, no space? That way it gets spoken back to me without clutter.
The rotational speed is 7000rpm
